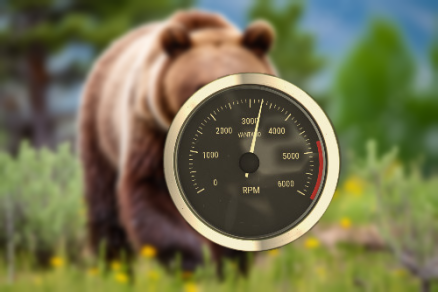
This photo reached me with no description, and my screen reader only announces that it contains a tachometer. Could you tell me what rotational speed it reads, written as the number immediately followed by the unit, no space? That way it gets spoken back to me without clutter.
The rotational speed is 3300rpm
